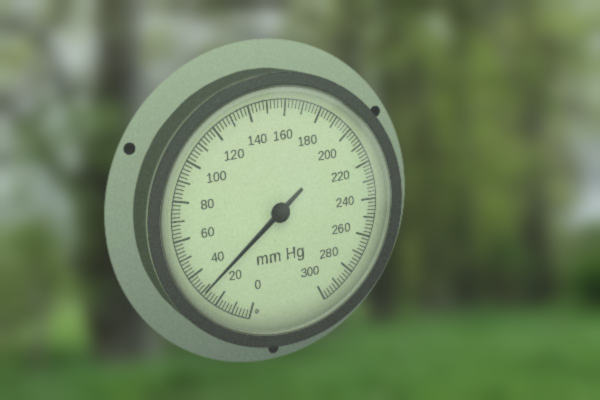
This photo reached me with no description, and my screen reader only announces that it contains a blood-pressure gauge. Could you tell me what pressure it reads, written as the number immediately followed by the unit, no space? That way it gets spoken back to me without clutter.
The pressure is 30mmHg
